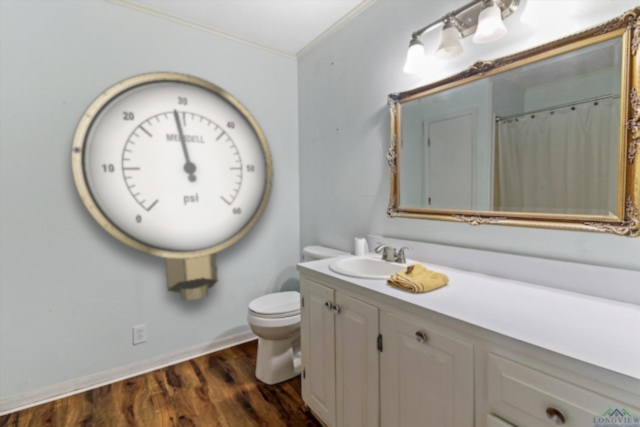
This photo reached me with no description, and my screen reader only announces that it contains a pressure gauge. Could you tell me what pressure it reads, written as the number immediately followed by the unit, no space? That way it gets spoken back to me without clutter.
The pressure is 28psi
